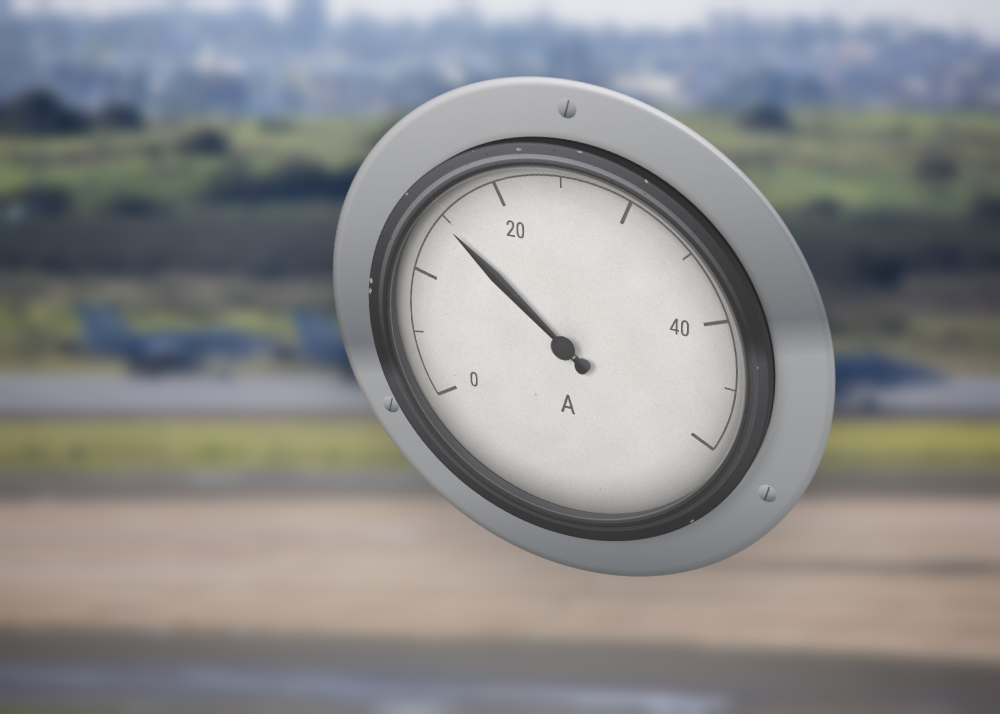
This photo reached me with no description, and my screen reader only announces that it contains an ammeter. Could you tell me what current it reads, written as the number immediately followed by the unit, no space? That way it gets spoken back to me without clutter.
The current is 15A
